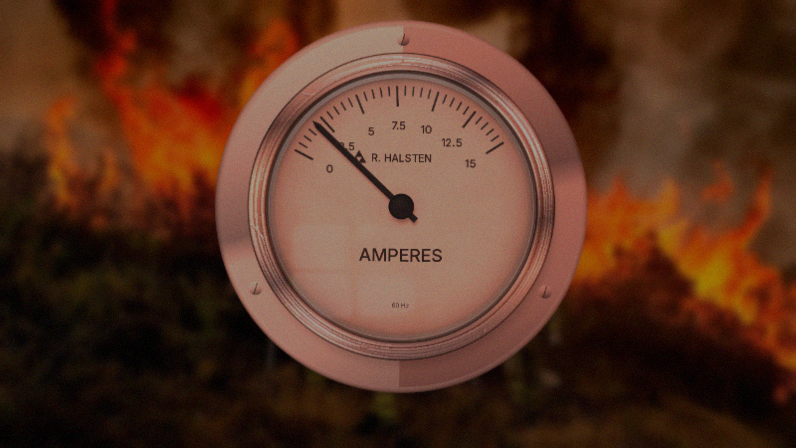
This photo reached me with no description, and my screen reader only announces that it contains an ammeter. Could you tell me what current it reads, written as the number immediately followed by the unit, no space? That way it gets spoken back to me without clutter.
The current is 2A
